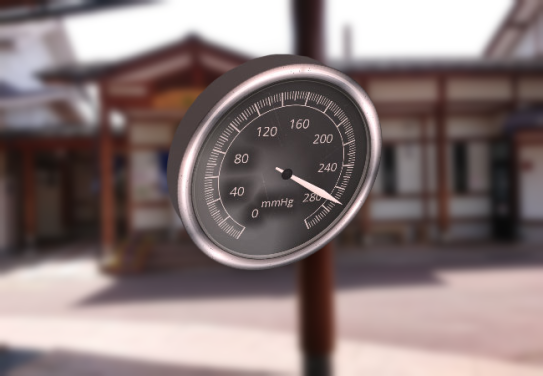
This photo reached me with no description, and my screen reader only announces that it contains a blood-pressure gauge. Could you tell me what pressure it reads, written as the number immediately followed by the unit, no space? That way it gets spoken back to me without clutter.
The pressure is 270mmHg
